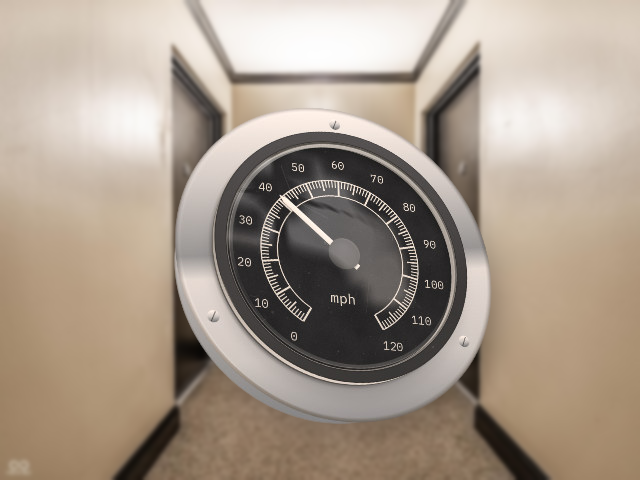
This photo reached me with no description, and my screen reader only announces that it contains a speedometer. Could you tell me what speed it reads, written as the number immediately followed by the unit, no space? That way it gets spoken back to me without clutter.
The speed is 40mph
